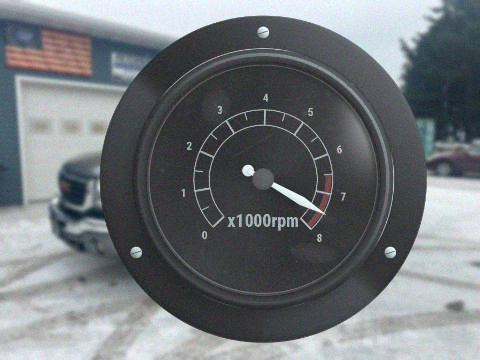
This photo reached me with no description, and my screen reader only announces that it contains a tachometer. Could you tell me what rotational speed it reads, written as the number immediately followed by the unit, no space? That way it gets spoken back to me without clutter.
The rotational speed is 7500rpm
